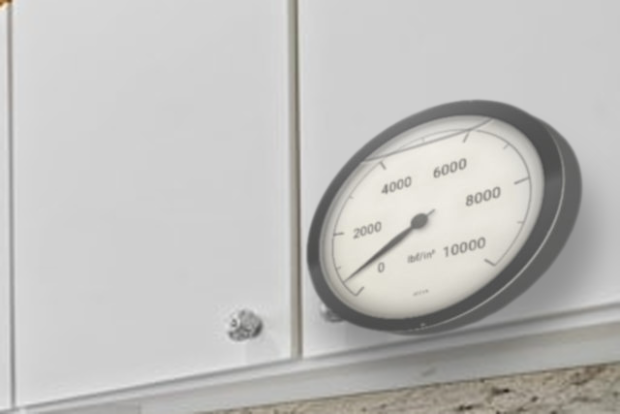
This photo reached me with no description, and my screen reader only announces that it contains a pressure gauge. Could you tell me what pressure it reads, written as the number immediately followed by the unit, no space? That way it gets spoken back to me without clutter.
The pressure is 500psi
